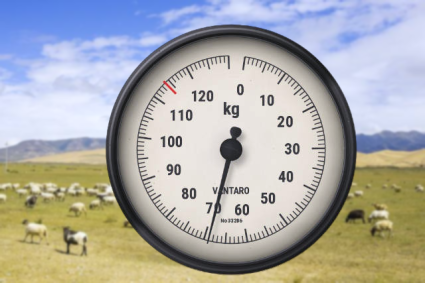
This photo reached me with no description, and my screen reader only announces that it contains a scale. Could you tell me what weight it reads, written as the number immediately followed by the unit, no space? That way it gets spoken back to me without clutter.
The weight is 69kg
